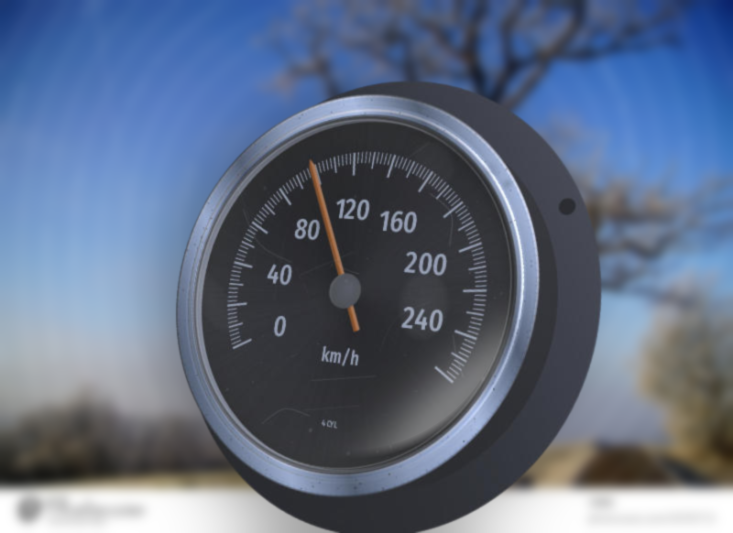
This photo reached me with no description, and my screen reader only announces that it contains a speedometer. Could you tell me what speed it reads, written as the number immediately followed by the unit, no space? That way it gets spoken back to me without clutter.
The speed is 100km/h
